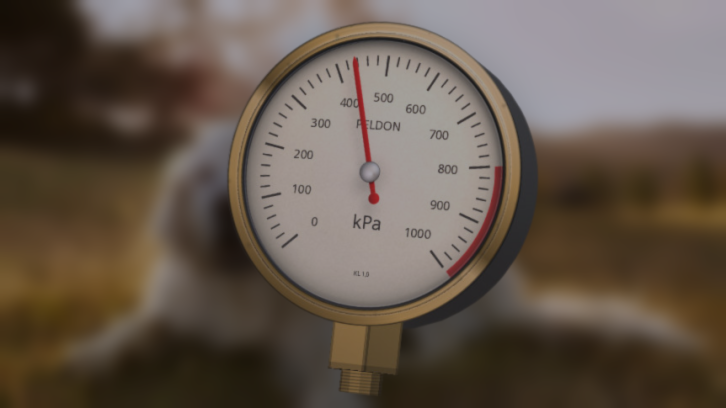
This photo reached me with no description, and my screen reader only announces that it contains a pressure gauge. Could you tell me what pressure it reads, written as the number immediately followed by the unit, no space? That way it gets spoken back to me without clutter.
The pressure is 440kPa
